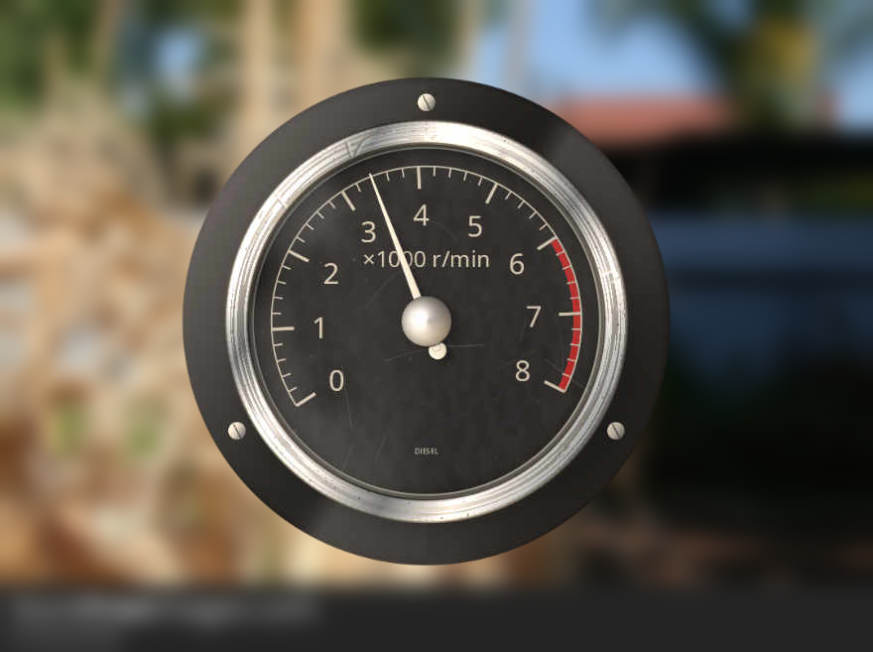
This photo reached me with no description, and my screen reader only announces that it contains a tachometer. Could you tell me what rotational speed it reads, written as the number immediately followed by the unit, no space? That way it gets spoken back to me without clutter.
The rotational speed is 3400rpm
